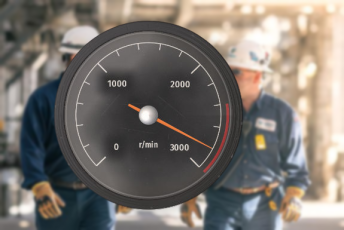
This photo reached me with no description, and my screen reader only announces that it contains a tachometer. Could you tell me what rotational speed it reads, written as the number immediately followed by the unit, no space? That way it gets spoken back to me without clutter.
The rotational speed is 2800rpm
